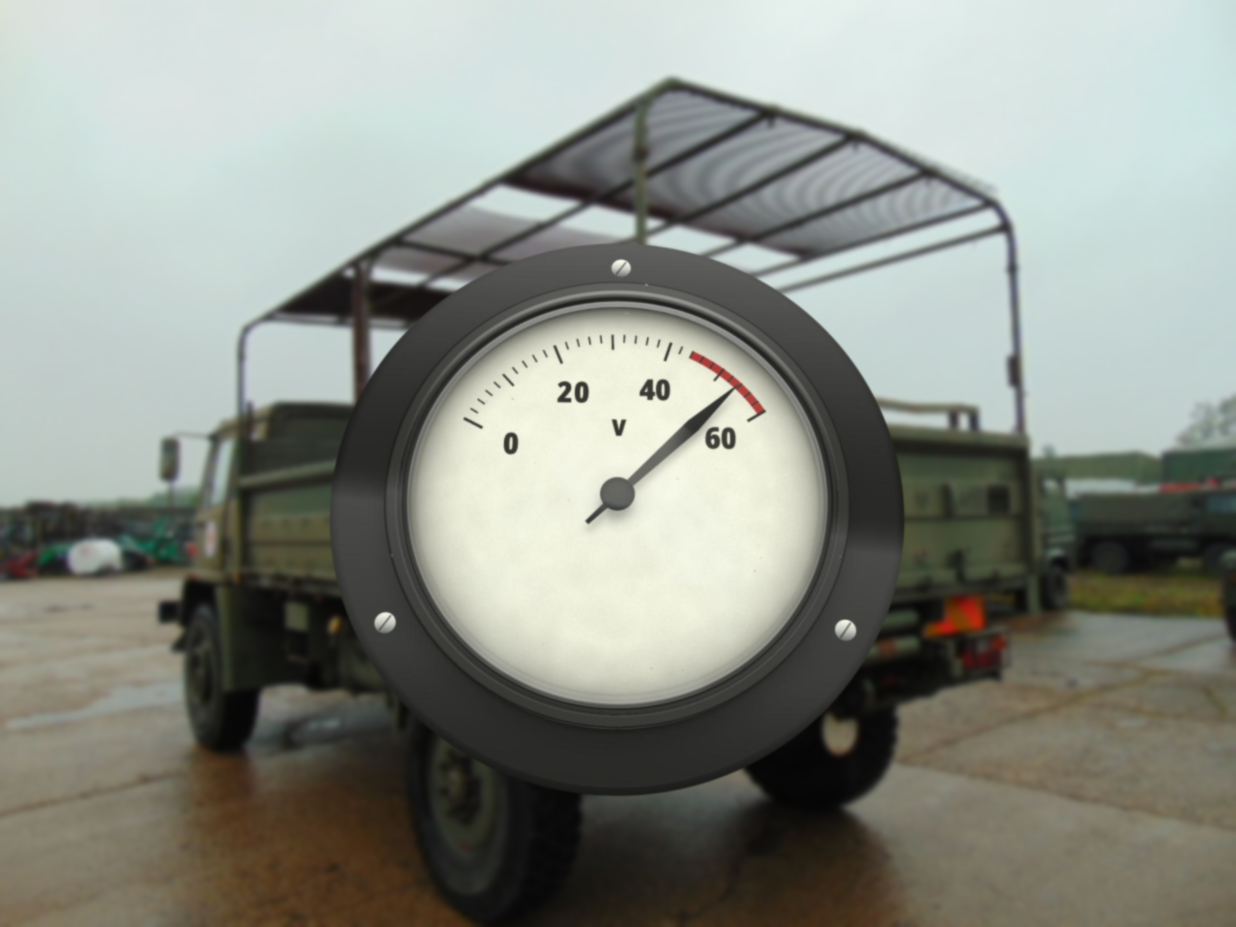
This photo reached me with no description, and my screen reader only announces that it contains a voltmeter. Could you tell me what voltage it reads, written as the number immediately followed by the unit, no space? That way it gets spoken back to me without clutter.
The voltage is 54V
